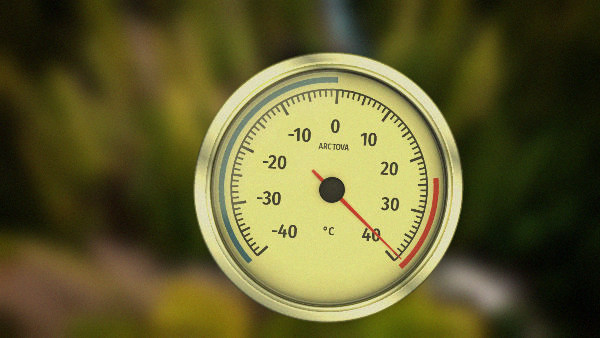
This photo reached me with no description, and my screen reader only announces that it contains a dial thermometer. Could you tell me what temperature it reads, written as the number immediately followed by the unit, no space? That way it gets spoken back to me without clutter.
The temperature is 39°C
